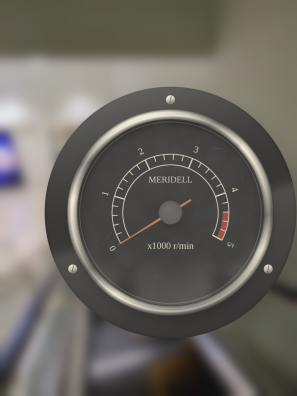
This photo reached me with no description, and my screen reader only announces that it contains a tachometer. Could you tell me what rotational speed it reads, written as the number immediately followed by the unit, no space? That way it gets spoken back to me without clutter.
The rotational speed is 0rpm
